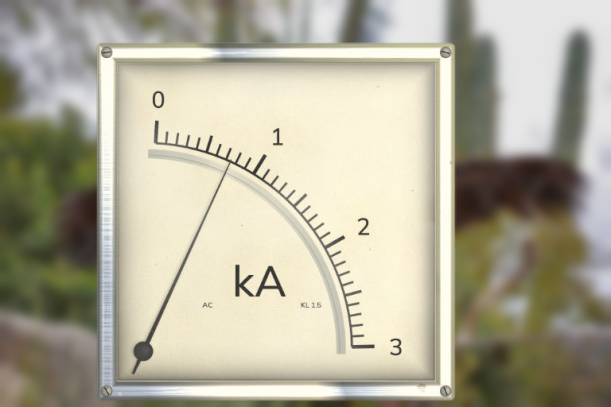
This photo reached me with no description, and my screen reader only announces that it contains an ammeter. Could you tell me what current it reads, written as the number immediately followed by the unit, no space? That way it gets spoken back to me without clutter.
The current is 0.75kA
